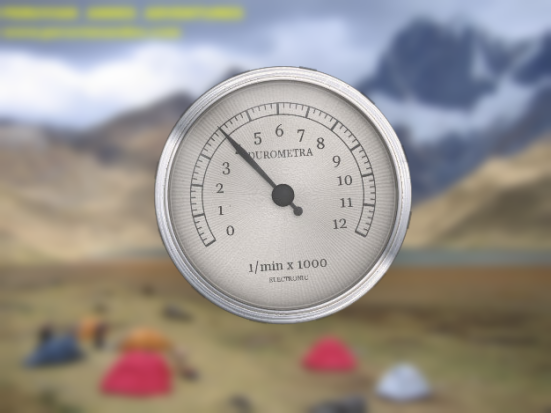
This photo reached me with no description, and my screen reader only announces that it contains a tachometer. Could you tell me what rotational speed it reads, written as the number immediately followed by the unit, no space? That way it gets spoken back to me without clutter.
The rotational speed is 4000rpm
